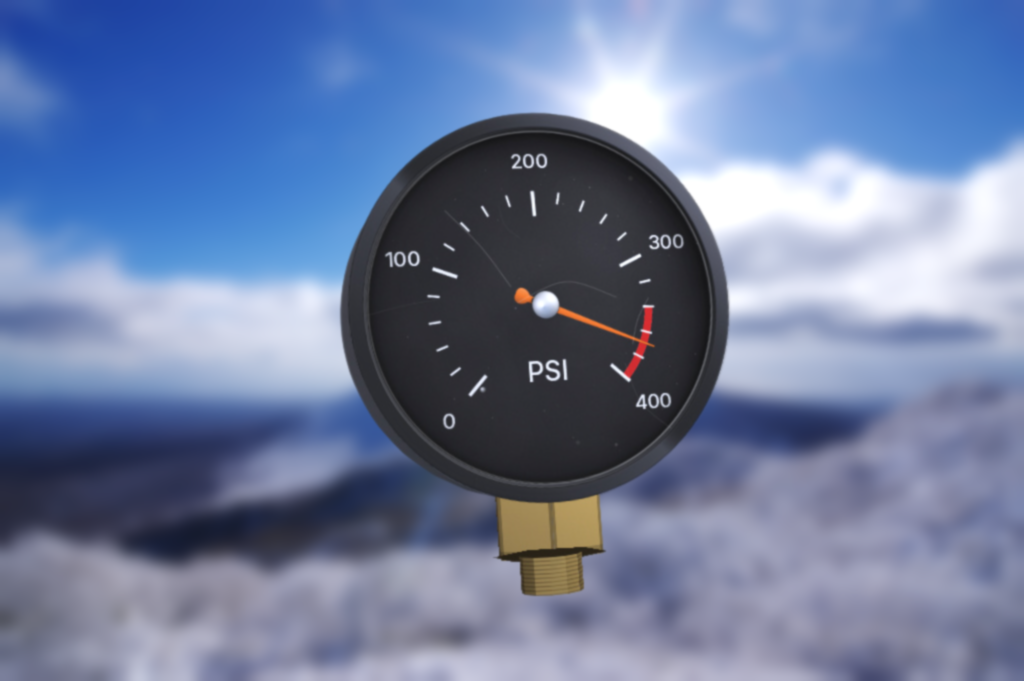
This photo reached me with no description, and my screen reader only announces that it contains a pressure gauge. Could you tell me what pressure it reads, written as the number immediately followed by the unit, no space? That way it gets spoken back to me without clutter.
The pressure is 370psi
